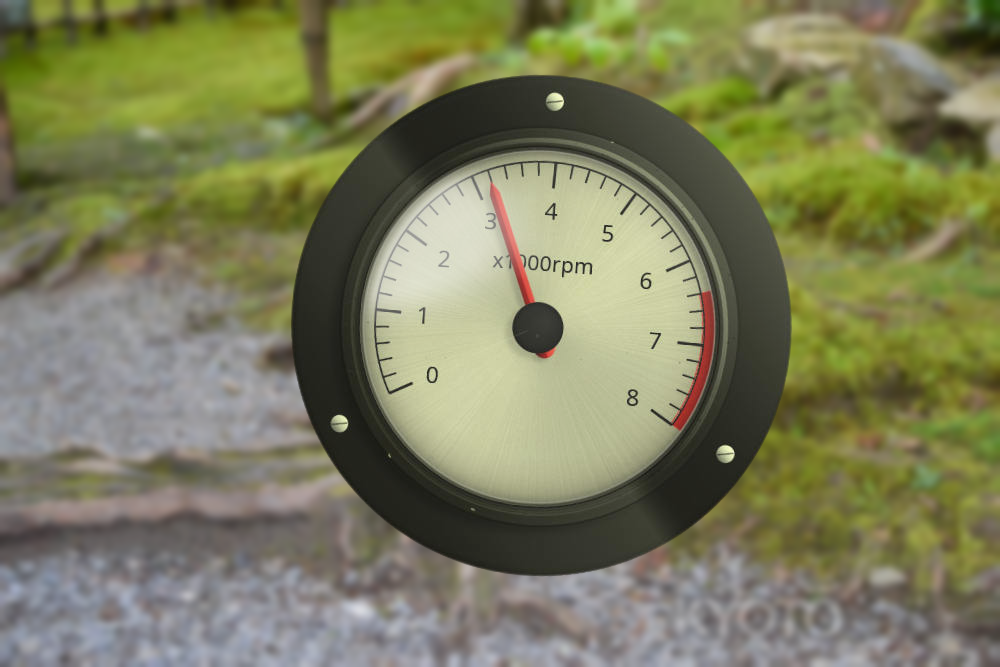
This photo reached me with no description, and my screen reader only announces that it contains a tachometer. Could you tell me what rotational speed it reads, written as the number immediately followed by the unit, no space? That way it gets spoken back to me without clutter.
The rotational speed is 3200rpm
